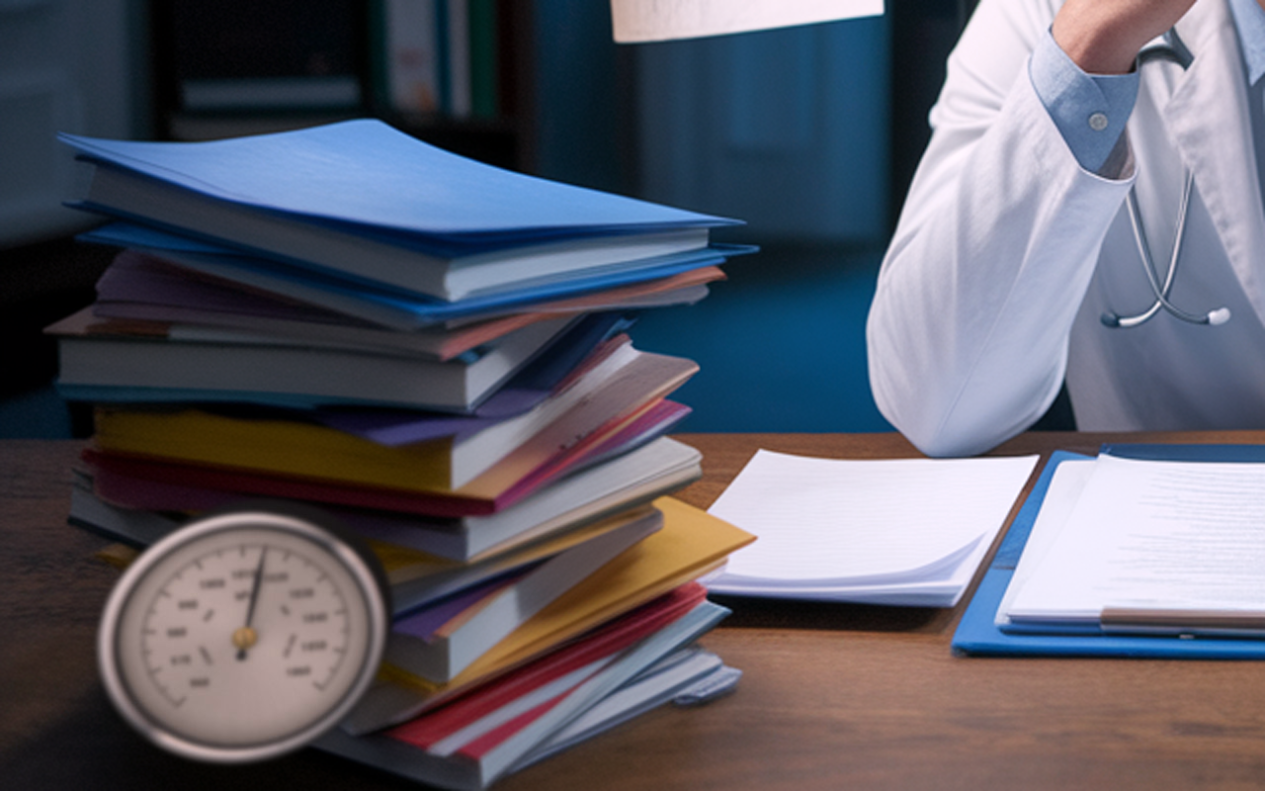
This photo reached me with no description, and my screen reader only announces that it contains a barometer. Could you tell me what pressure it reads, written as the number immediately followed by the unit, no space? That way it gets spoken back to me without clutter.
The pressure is 1015hPa
